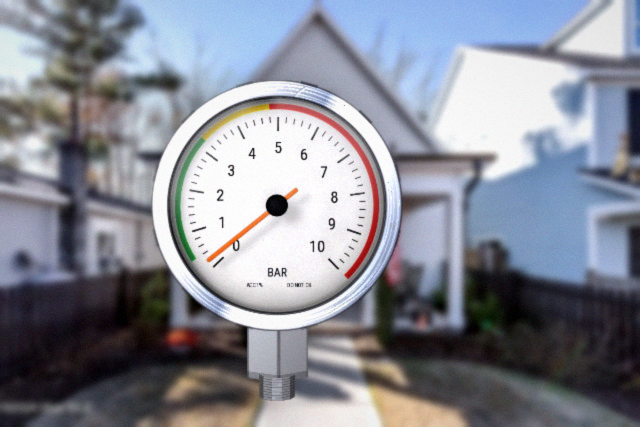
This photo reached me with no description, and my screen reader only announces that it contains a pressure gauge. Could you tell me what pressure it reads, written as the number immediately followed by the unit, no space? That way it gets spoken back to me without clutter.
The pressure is 0.2bar
